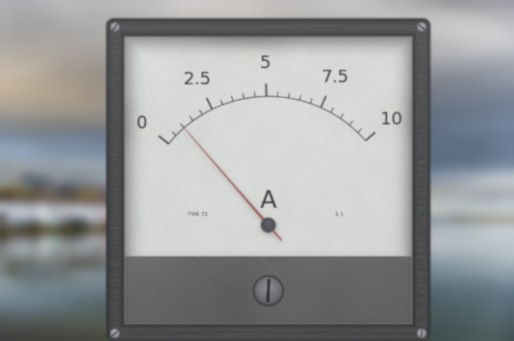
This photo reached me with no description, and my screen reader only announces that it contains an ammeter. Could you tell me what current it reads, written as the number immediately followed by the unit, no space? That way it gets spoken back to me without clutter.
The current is 1A
